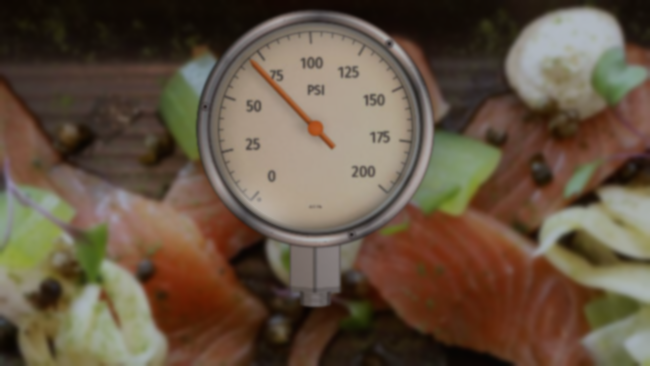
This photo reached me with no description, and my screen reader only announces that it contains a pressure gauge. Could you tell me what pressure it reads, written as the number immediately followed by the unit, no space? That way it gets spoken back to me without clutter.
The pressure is 70psi
